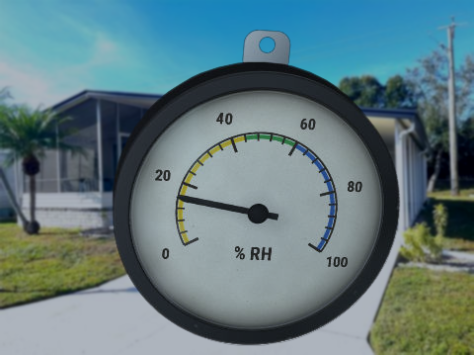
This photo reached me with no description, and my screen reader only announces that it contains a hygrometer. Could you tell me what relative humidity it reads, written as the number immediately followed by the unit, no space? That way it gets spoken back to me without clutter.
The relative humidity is 16%
